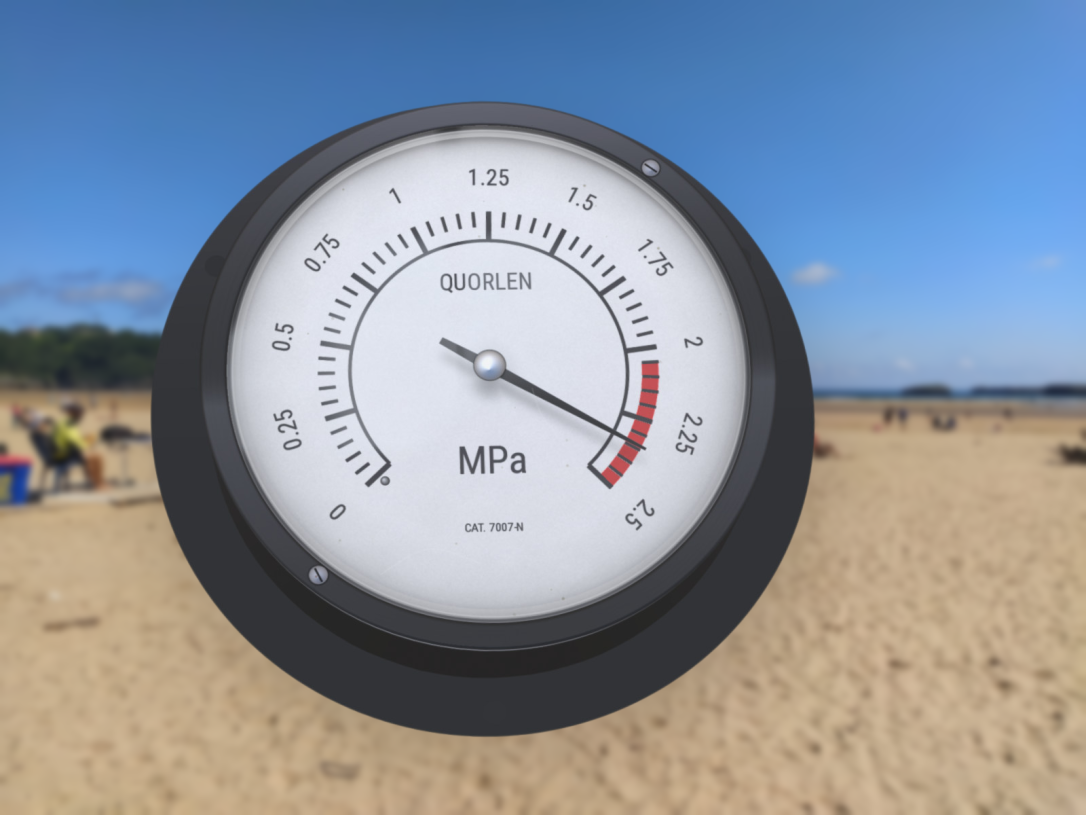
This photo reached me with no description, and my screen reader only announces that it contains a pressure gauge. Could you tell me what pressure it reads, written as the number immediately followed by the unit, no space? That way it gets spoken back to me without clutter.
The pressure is 2.35MPa
